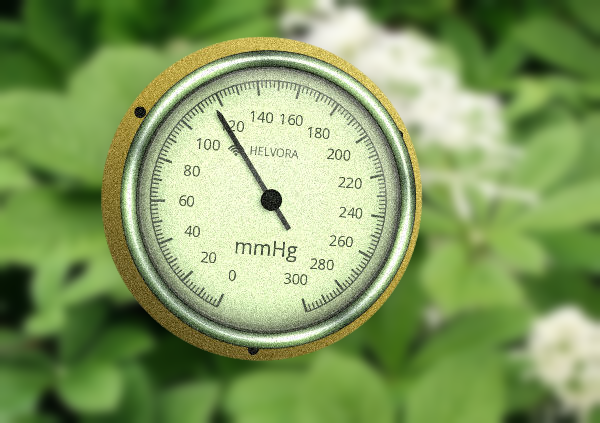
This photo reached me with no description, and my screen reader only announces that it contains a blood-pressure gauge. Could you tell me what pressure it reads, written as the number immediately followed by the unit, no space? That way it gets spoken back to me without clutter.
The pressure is 116mmHg
